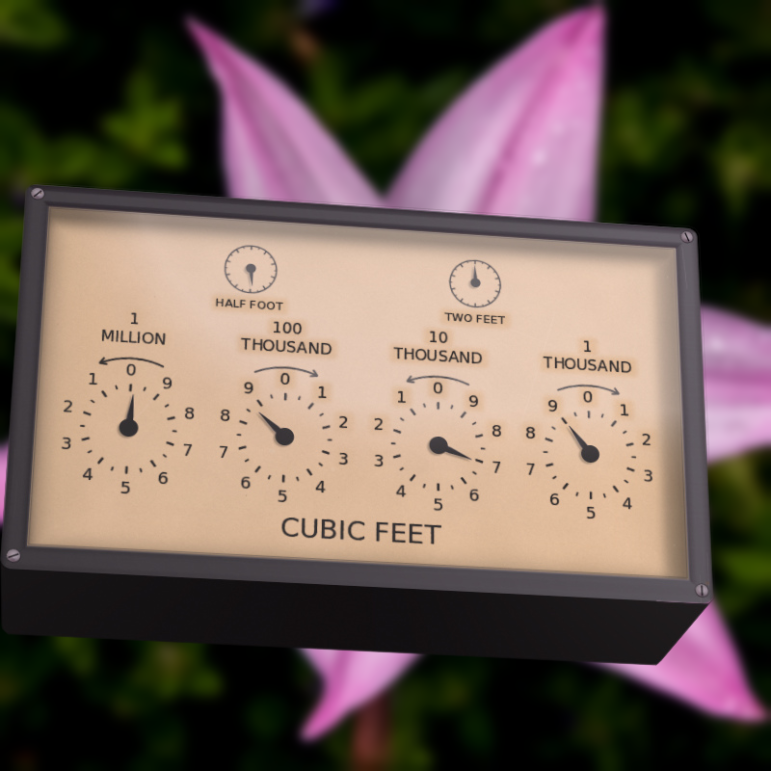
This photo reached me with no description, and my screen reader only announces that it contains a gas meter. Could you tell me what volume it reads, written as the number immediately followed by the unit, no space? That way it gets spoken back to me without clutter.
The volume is 986900ft³
